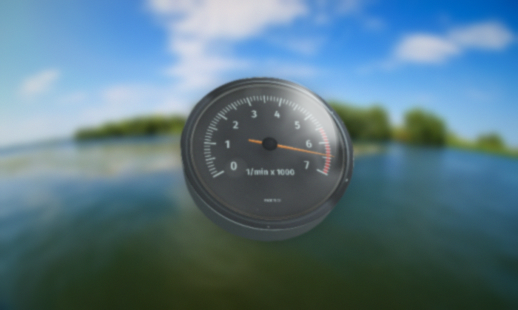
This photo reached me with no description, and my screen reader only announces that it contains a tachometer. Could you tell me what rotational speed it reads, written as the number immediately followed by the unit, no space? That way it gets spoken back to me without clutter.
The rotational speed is 6500rpm
